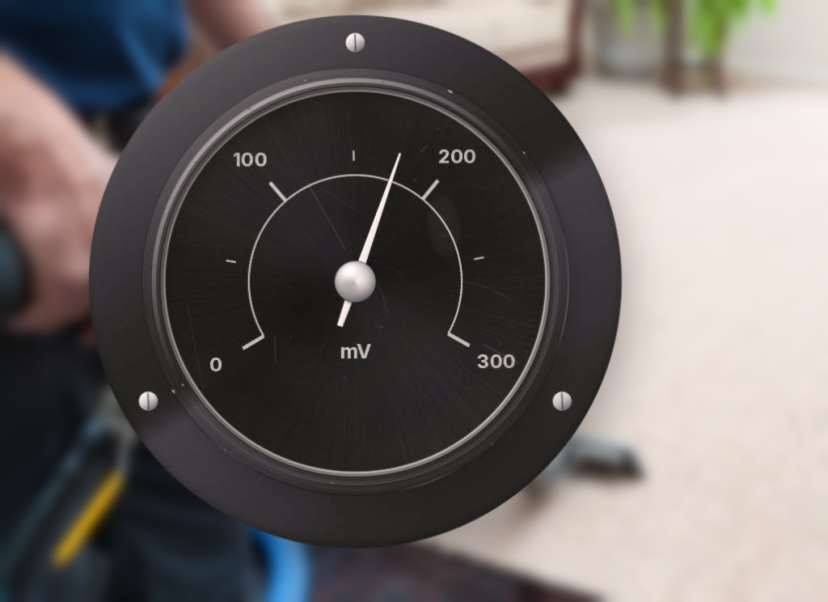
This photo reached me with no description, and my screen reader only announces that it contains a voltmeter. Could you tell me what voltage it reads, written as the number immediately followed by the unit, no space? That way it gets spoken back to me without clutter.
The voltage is 175mV
